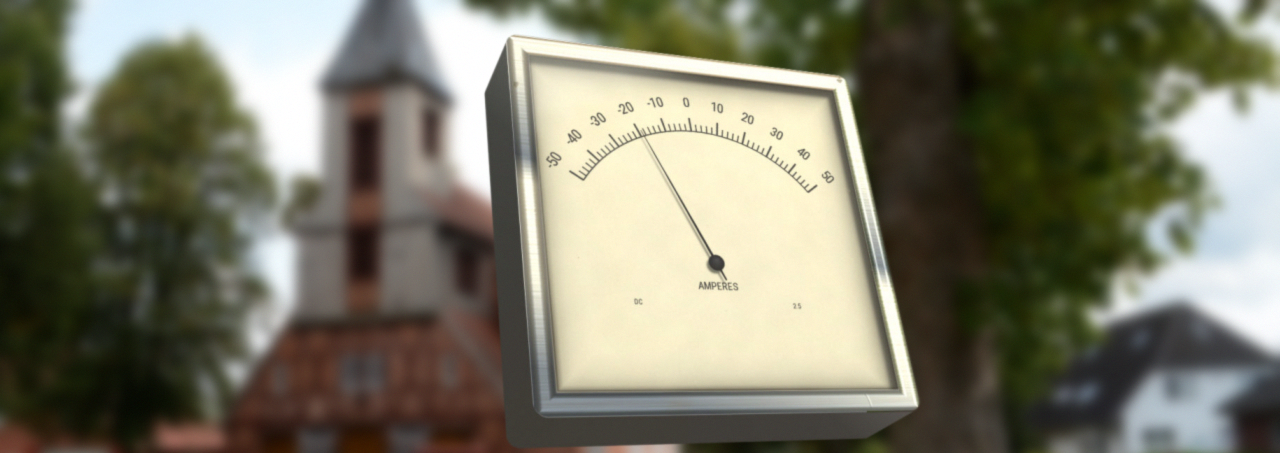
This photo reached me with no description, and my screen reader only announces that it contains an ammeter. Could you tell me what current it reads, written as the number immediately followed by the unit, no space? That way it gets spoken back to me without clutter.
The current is -20A
